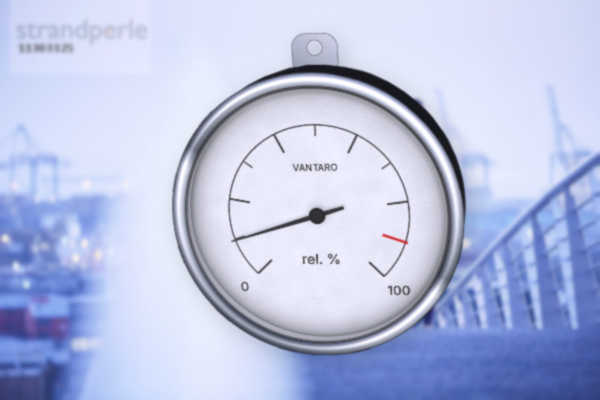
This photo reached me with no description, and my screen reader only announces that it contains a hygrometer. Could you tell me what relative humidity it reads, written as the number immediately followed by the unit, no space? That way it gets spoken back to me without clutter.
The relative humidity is 10%
